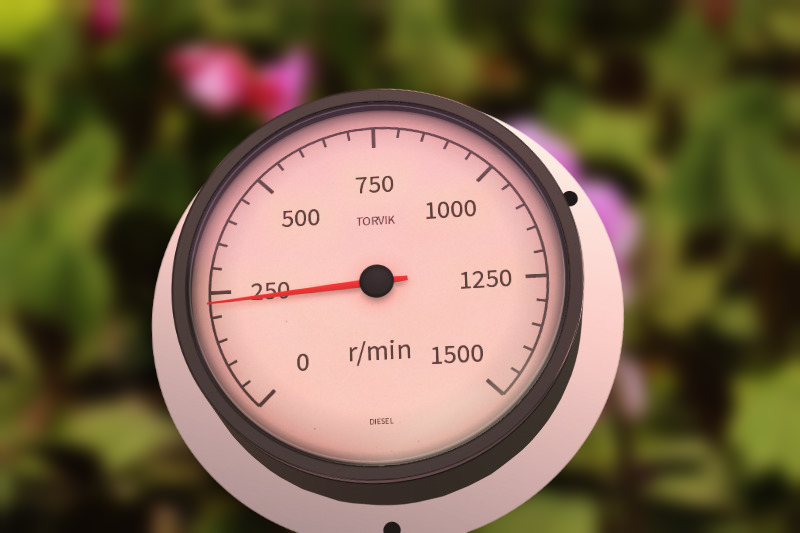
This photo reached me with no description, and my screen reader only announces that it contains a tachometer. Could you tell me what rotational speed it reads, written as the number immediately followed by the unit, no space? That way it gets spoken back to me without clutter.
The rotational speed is 225rpm
